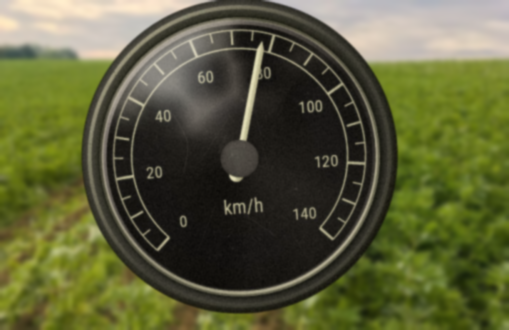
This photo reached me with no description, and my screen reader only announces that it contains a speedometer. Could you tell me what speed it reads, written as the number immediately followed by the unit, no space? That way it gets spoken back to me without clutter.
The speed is 77.5km/h
